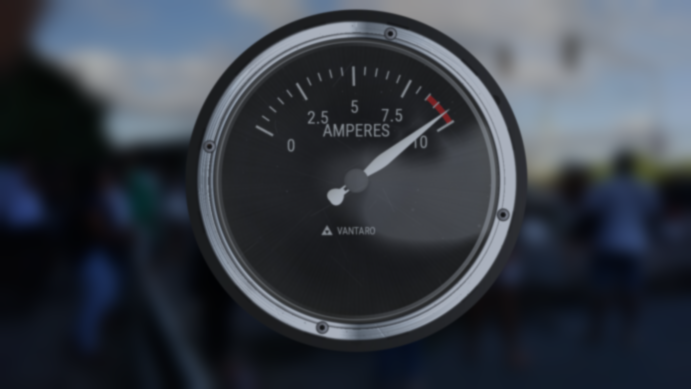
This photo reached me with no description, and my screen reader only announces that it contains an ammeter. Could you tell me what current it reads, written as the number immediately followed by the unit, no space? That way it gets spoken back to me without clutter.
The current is 9.5A
